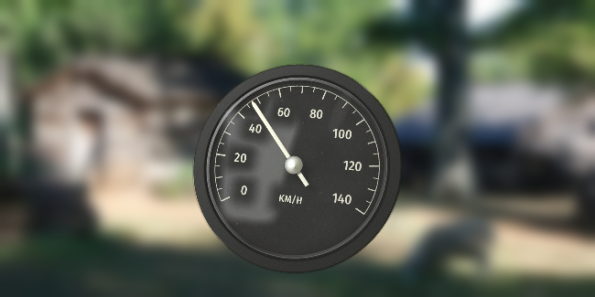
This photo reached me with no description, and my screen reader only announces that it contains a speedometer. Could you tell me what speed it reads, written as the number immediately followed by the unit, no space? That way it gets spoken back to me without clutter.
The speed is 47.5km/h
